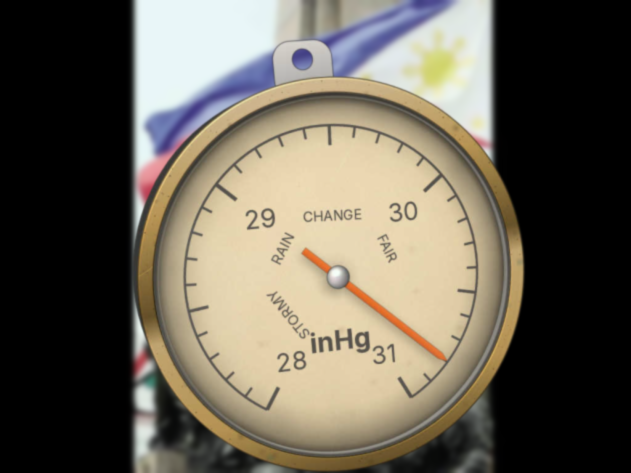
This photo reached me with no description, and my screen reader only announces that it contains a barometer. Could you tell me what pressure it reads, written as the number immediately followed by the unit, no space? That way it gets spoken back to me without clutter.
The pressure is 30.8inHg
